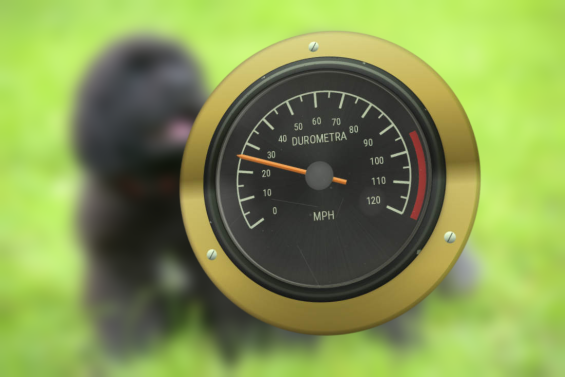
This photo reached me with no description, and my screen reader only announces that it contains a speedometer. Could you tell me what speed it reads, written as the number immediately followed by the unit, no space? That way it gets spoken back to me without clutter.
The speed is 25mph
